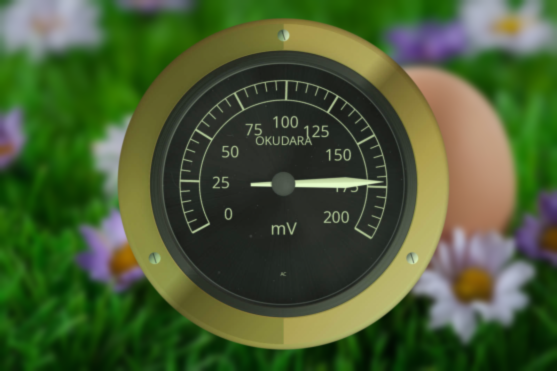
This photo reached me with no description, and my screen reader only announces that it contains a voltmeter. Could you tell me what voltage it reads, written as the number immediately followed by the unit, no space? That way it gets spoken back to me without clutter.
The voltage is 172.5mV
